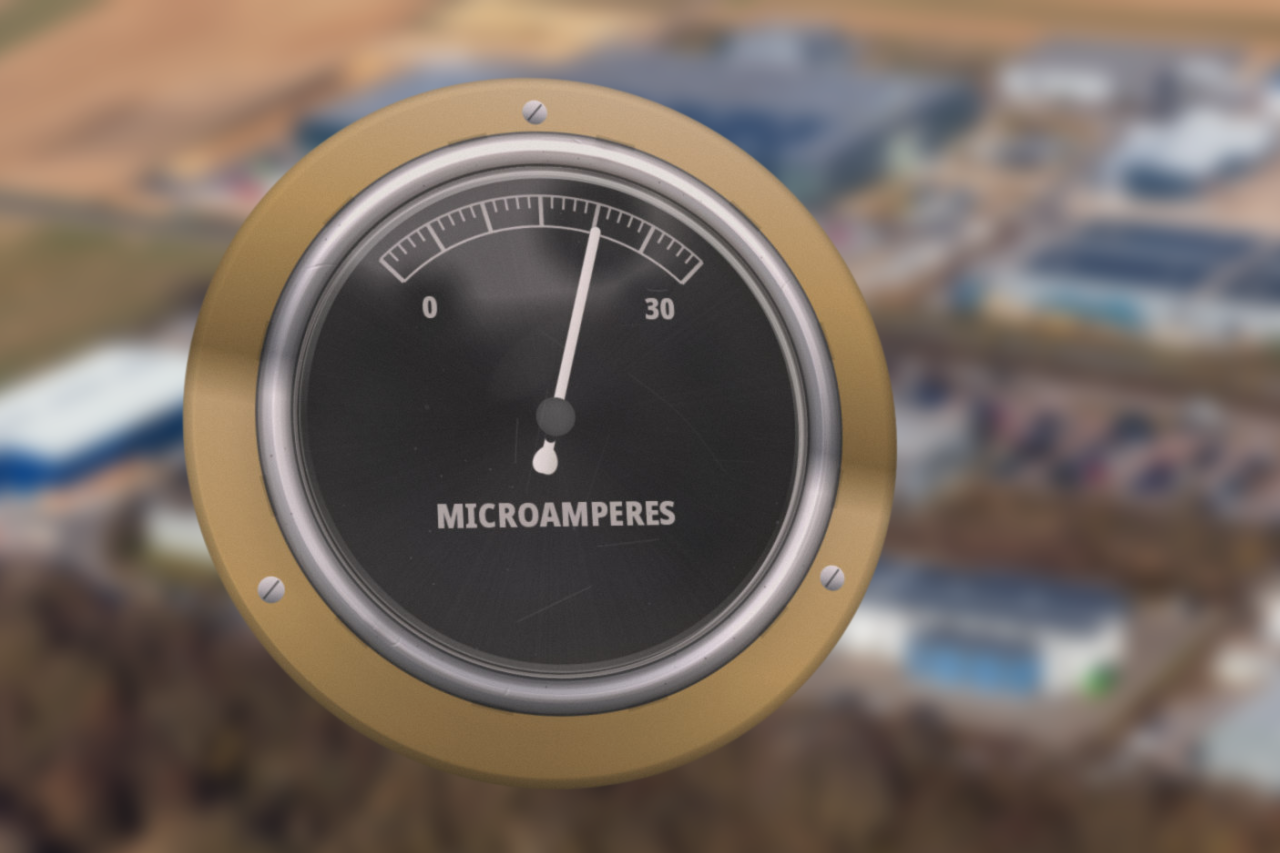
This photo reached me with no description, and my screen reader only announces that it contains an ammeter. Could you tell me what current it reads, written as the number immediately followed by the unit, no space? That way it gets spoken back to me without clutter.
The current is 20µA
